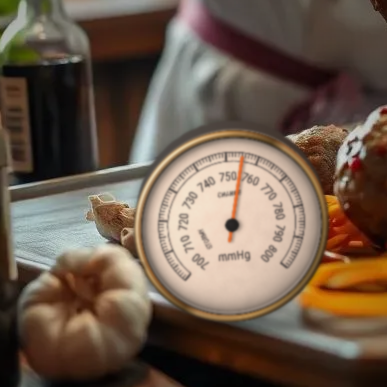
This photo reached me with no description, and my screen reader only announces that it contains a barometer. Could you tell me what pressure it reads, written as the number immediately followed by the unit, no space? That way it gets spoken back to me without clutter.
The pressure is 755mmHg
